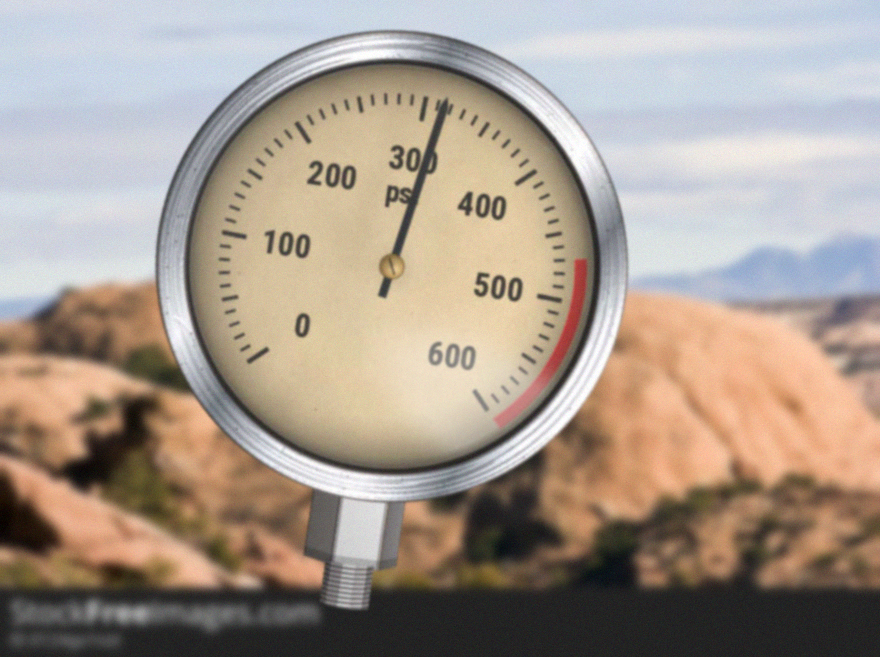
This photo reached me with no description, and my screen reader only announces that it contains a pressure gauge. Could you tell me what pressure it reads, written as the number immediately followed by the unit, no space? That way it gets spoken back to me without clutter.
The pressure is 315psi
